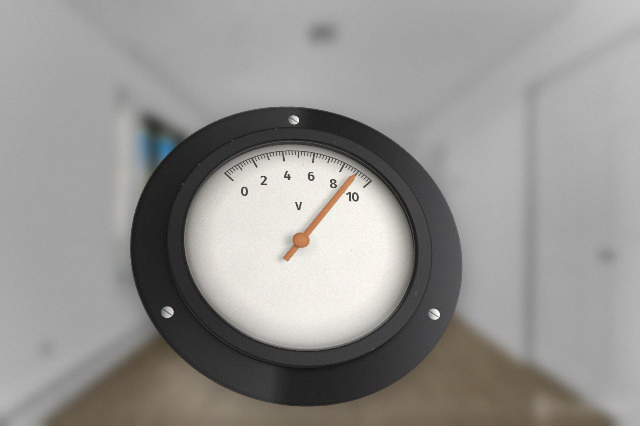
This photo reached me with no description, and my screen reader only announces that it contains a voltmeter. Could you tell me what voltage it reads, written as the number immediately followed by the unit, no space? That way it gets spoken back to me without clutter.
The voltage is 9V
